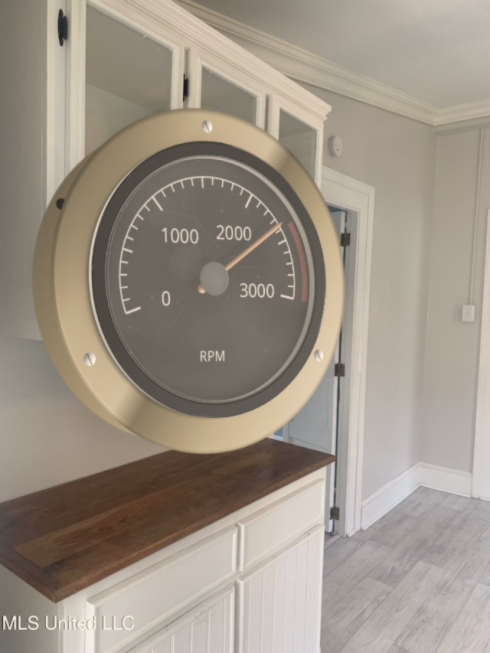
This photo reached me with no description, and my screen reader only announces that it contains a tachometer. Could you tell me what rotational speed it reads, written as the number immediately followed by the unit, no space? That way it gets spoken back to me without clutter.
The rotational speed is 2350rpm
